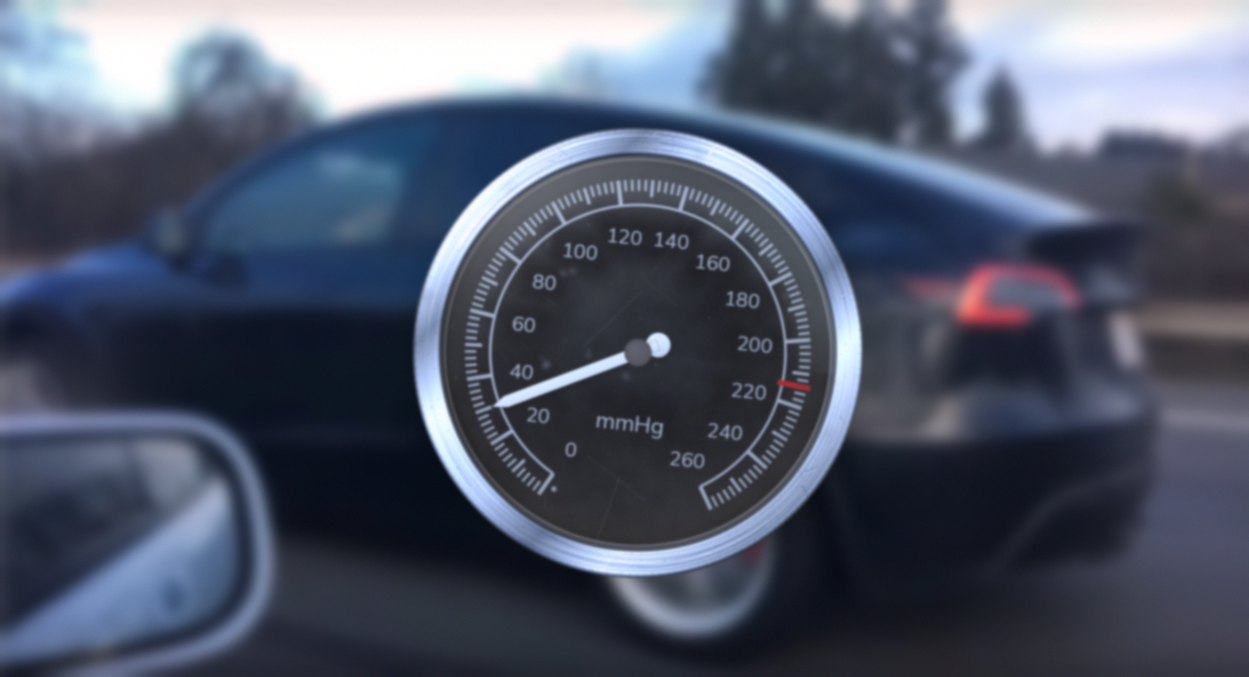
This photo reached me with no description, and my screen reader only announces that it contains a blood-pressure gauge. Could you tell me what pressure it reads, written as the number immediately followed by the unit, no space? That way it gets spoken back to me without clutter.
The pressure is 30mmHg
